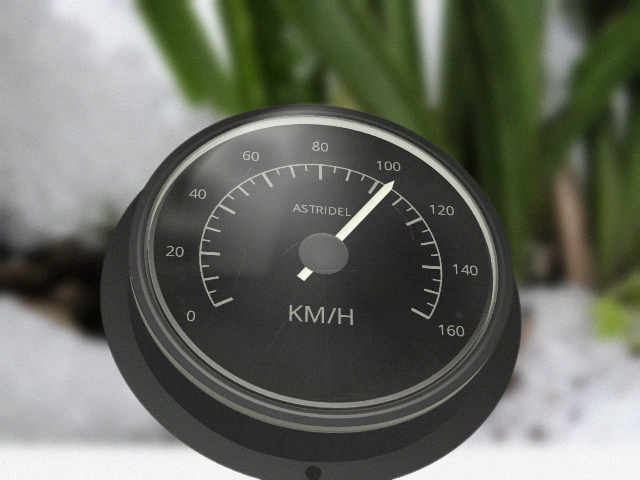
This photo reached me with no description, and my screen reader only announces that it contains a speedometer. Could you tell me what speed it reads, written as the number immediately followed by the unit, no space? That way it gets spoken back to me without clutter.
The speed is 105km/h
